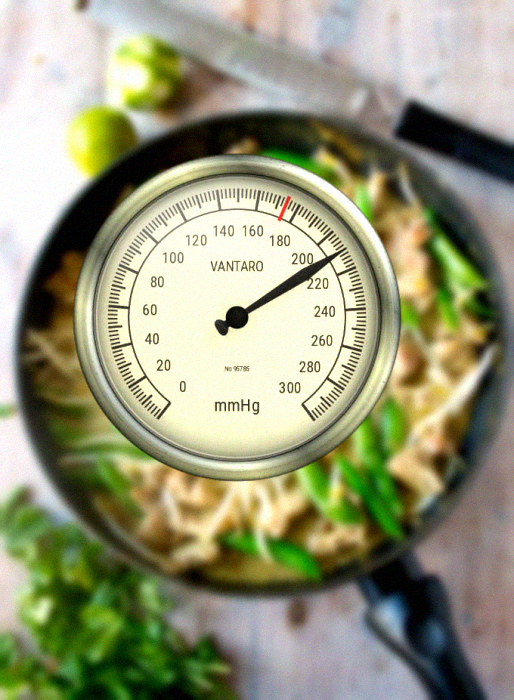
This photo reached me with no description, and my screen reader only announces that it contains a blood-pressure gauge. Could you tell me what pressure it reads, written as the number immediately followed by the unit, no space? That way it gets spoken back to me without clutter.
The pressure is 210mmHg
